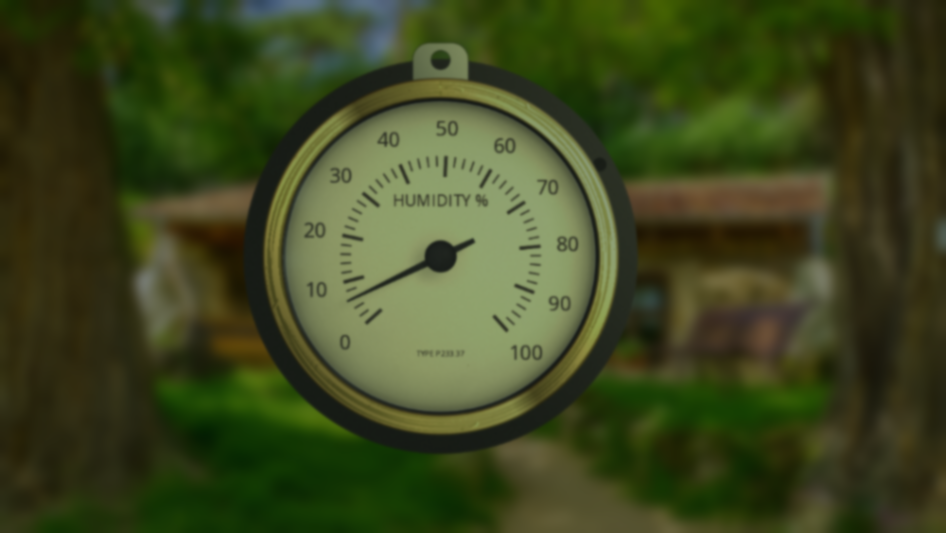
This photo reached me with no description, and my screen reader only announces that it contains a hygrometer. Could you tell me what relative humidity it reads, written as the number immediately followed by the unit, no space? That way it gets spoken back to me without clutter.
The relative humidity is 6%
